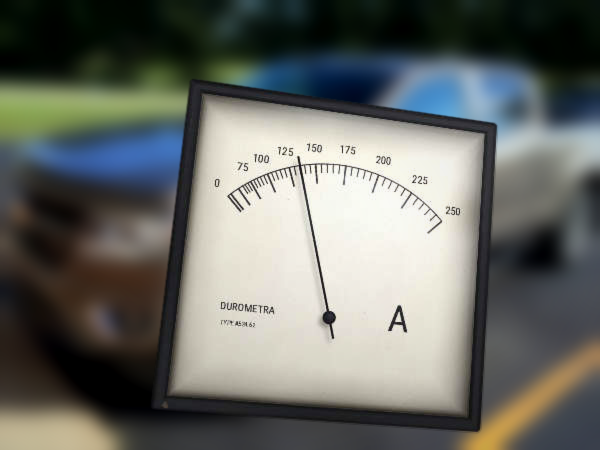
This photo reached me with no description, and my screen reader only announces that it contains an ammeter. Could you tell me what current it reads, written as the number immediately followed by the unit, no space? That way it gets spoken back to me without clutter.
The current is 135A
